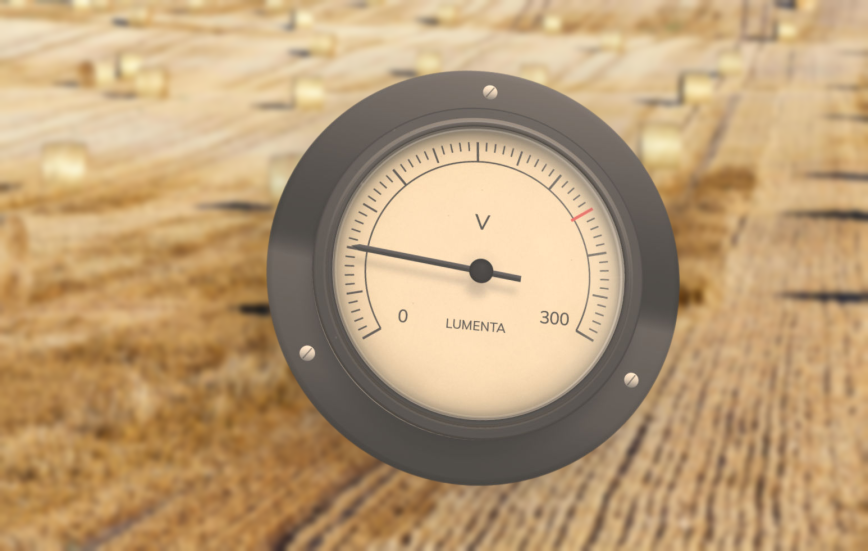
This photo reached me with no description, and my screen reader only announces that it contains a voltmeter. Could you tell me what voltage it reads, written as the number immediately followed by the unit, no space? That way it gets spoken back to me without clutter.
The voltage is 50V
